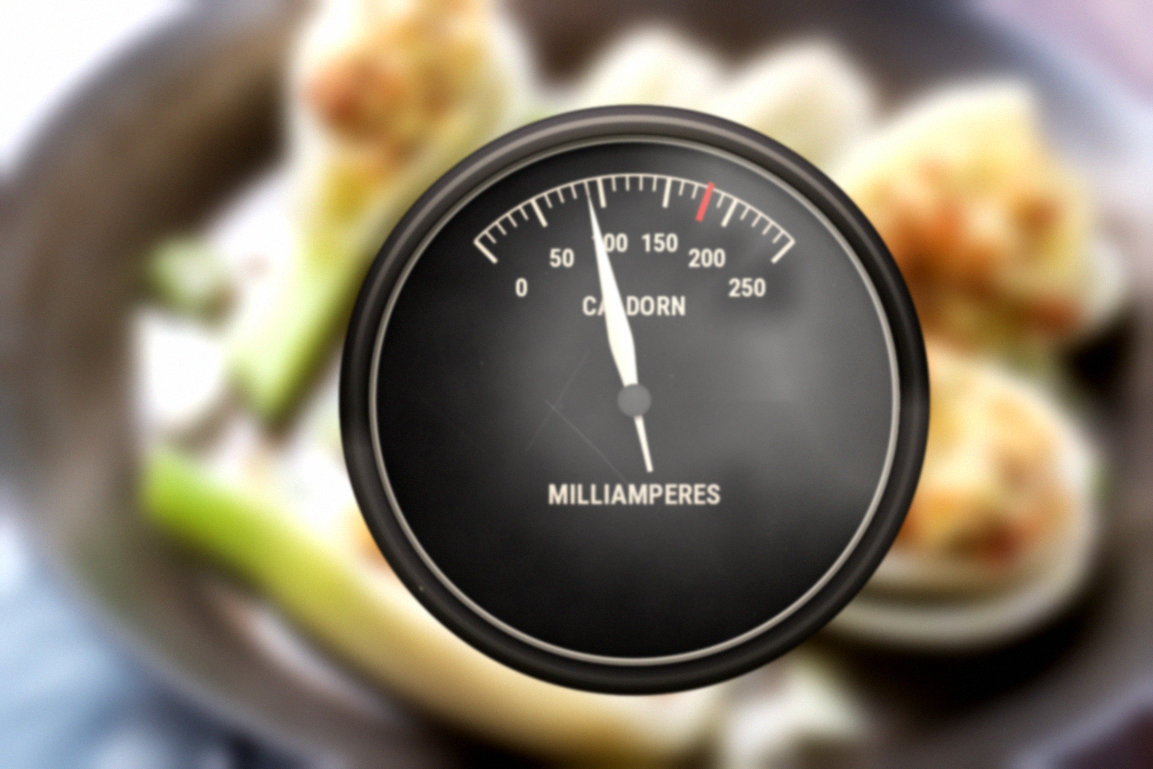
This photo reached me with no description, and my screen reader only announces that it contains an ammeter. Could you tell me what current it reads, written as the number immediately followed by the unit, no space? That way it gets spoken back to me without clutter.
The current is 90mA
